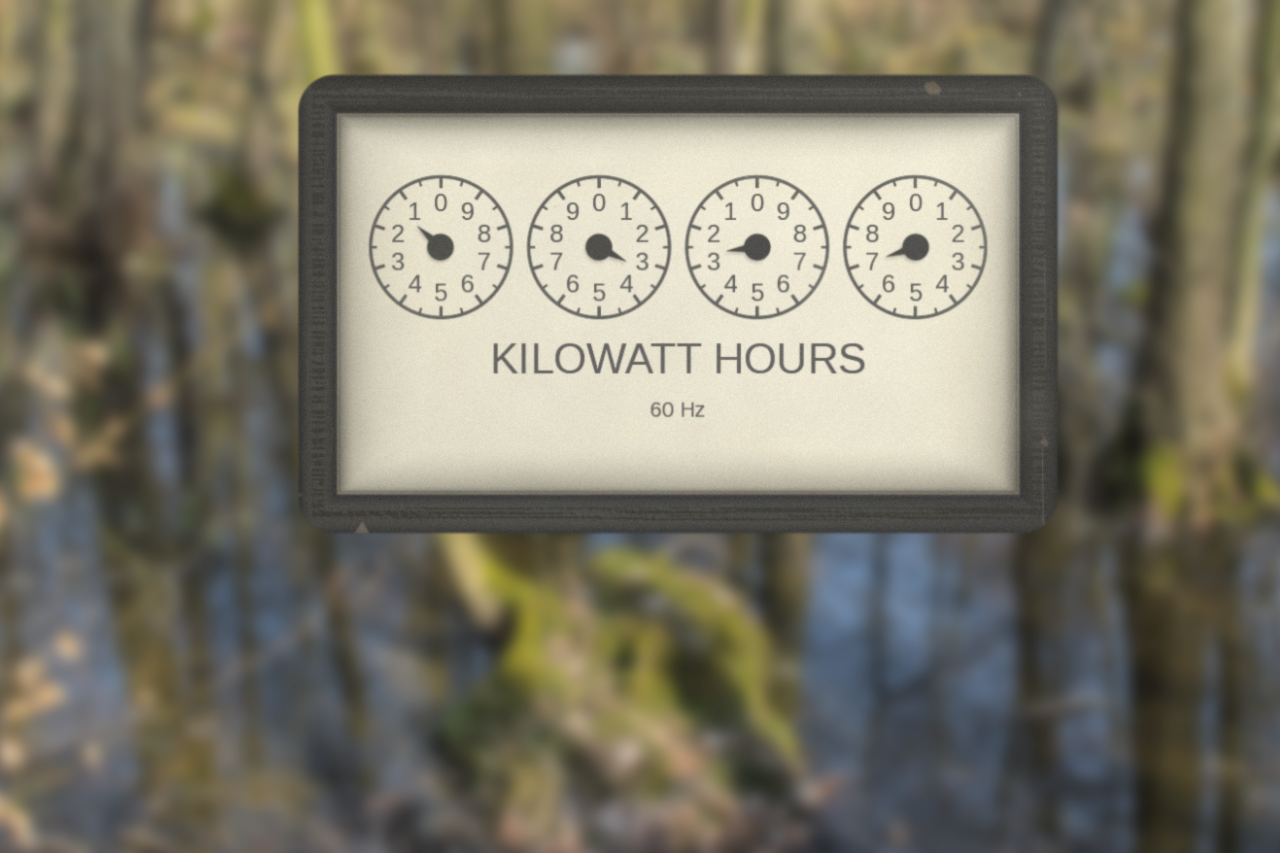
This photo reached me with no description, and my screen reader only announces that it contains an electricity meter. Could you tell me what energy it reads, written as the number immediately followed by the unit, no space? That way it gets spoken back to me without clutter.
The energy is 1327kWh
